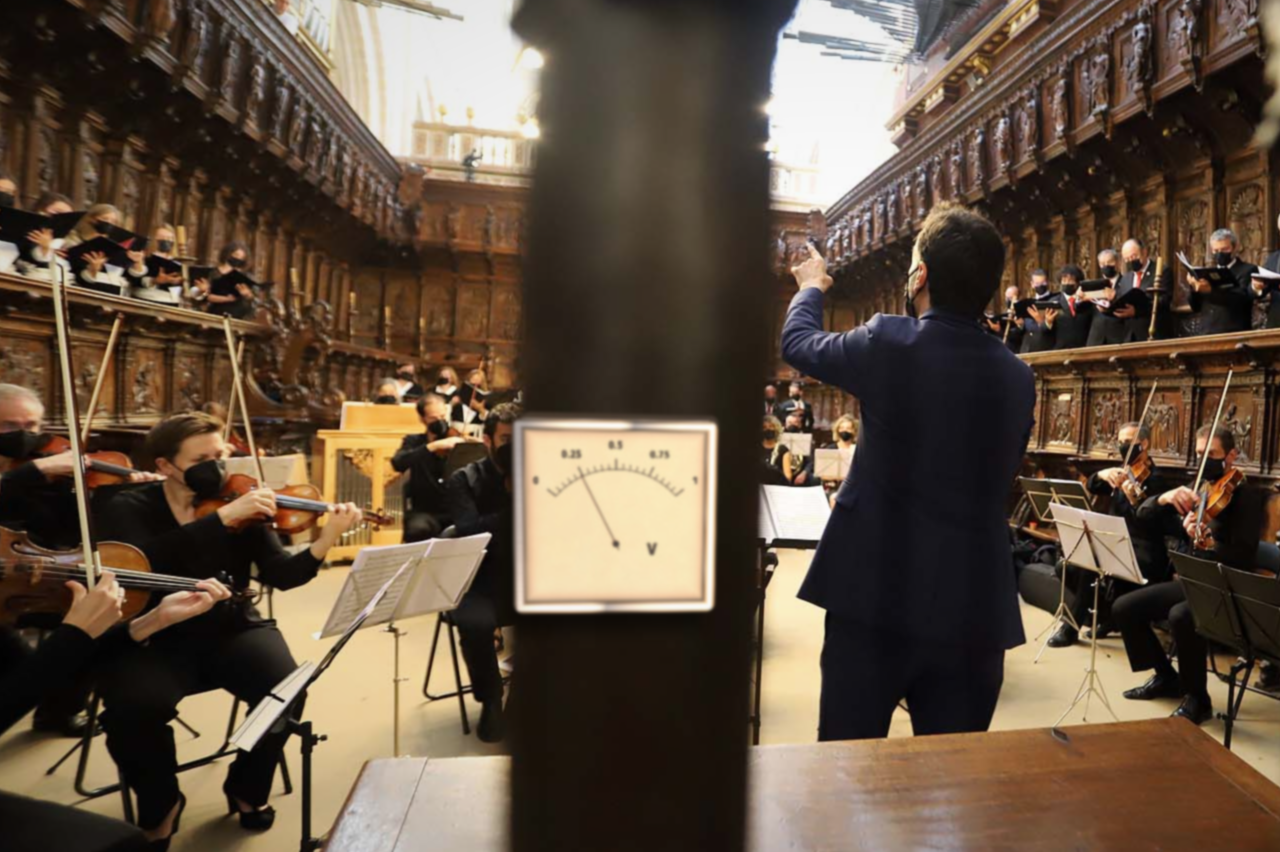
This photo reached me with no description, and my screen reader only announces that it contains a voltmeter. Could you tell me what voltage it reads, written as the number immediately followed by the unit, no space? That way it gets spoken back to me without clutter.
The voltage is 0.25V
